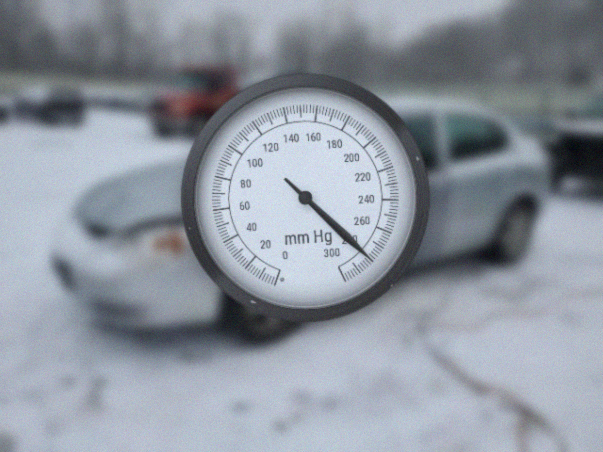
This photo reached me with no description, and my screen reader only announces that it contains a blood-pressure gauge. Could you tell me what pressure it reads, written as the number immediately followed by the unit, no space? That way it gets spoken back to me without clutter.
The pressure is 280mmHg
